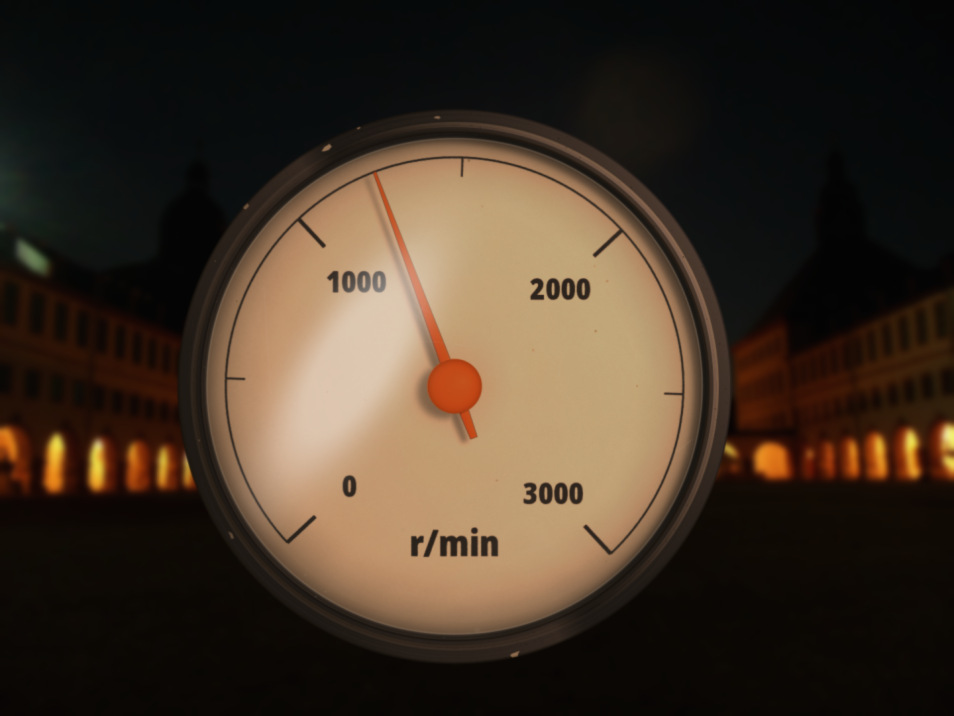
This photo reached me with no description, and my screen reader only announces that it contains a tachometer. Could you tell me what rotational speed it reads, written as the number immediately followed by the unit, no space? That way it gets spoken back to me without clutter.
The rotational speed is 1250rpm
